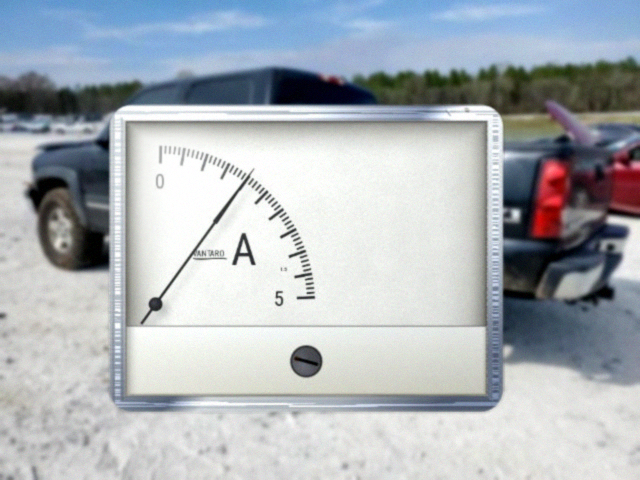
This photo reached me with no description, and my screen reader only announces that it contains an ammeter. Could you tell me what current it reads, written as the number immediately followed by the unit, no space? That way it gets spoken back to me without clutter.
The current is 2A
